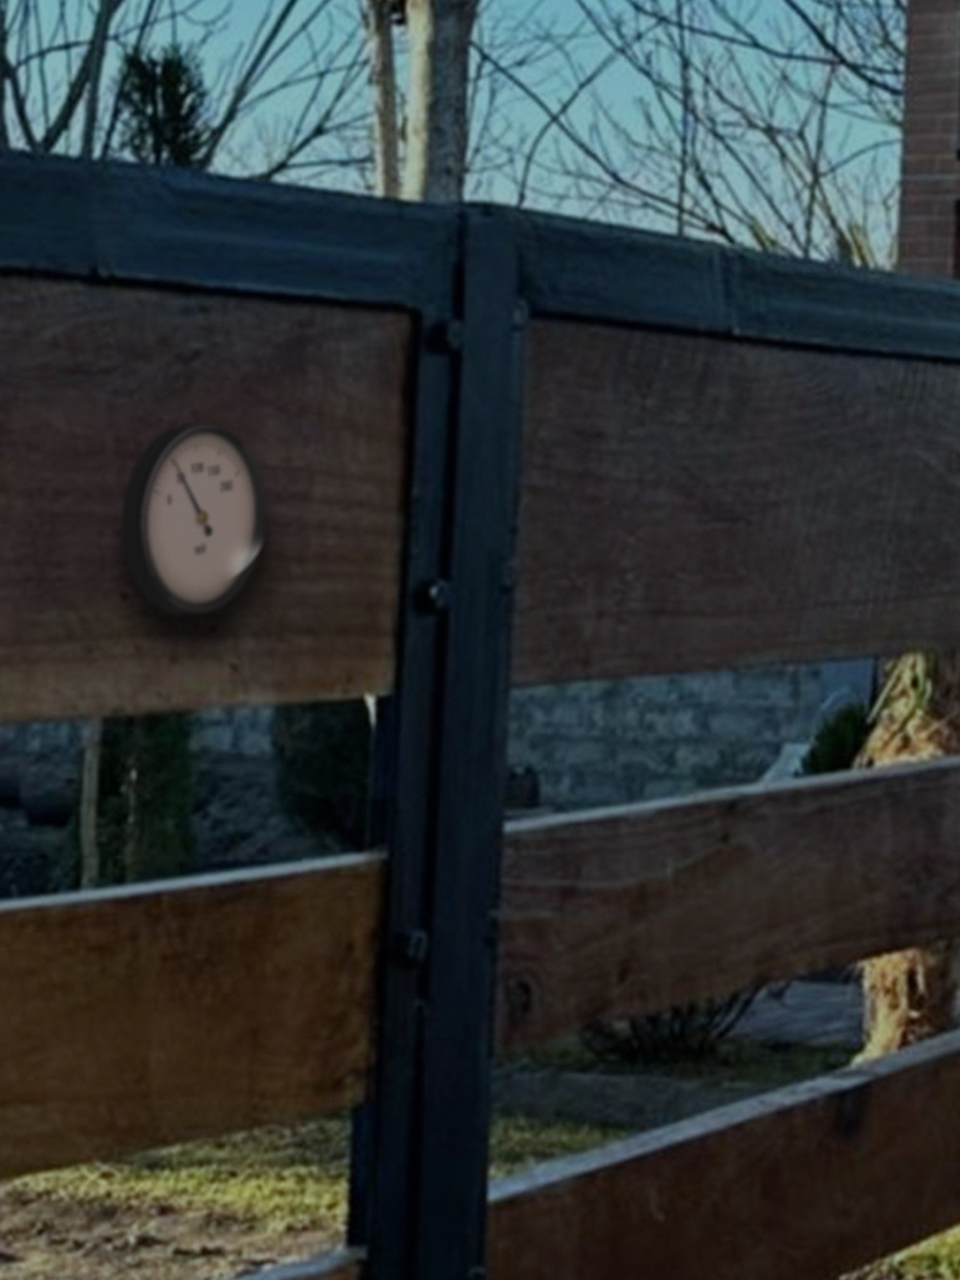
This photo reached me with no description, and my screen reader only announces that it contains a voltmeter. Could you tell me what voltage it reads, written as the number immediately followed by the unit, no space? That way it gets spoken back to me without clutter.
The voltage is 50mV
